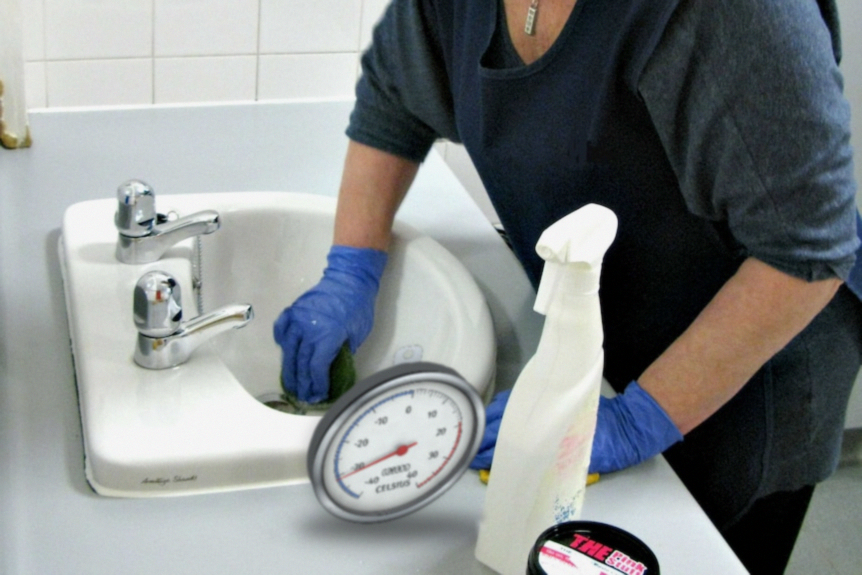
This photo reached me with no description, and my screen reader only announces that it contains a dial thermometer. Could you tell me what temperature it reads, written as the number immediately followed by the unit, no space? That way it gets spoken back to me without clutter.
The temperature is -30°C
